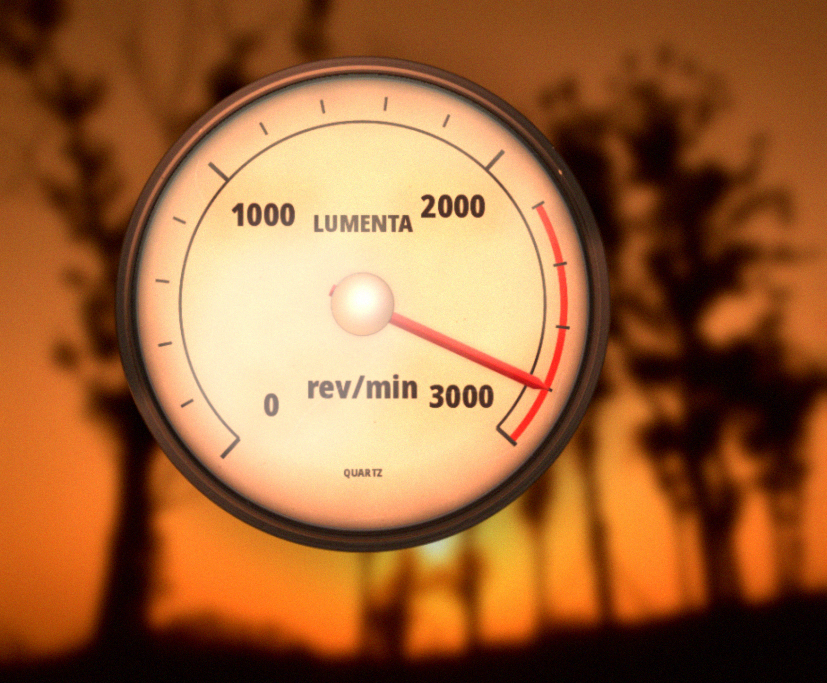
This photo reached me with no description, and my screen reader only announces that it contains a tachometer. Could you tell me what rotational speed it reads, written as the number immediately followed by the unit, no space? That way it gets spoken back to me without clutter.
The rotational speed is 2800rpm
